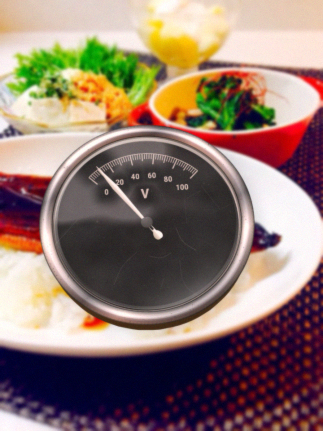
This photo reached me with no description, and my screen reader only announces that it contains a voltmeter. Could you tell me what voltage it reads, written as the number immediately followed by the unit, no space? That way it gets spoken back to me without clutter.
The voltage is 10V
